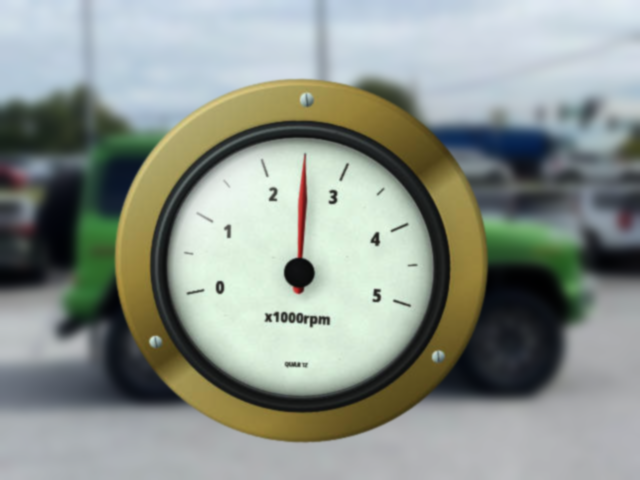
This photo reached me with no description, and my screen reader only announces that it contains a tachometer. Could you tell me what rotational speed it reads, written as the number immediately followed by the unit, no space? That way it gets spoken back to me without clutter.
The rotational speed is 2500rpm
